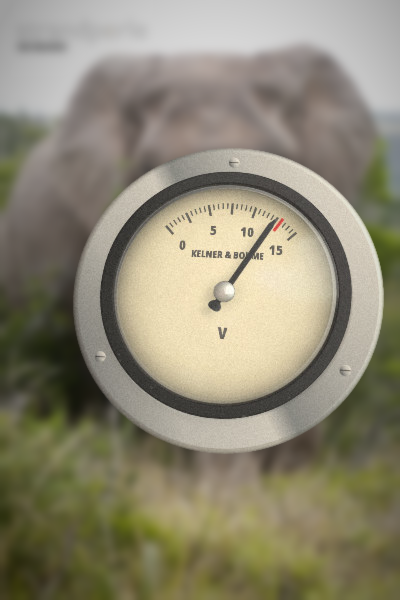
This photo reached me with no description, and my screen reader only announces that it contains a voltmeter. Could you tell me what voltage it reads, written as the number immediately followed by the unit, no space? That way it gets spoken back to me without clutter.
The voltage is 12.5V
